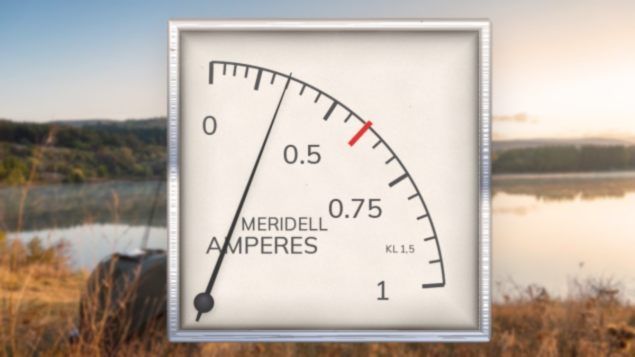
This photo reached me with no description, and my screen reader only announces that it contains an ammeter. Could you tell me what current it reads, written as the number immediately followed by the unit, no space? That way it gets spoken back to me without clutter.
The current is 0.35A
